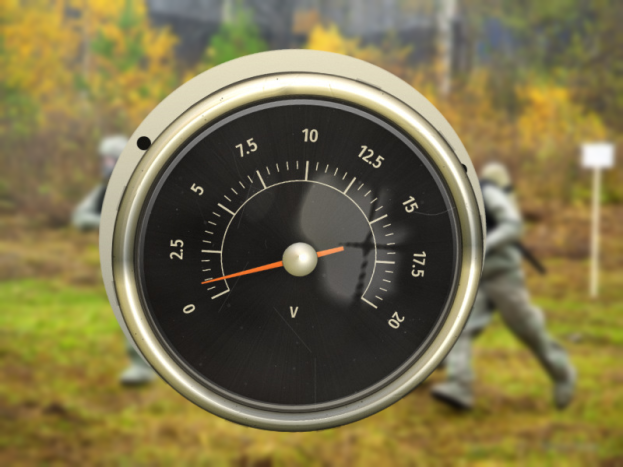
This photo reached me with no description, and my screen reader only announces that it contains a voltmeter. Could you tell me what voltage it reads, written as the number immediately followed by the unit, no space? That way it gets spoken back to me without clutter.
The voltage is 1V
